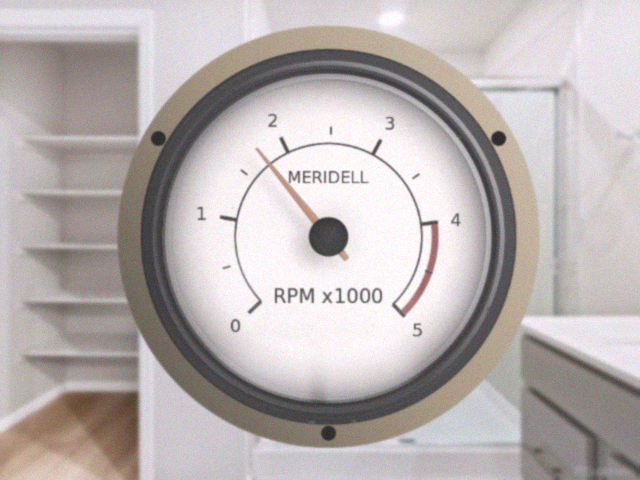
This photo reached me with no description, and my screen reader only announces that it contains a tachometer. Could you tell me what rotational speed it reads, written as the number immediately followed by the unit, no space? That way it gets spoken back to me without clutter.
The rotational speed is 1750rpm
